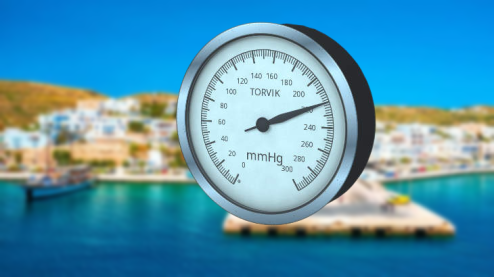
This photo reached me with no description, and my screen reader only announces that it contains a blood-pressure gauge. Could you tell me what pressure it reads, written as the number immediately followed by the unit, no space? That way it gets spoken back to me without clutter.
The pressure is 220mmHg
